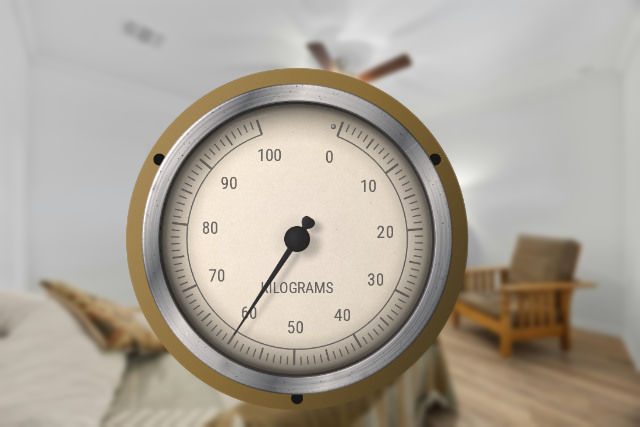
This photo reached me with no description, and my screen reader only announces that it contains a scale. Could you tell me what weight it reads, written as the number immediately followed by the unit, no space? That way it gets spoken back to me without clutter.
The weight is 60kg
